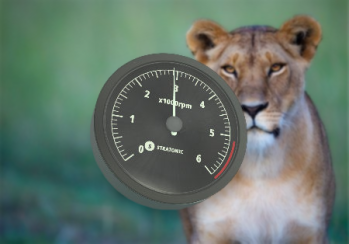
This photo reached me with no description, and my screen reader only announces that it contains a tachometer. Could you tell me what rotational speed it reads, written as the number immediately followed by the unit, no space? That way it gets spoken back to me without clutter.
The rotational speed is 2900rpm
